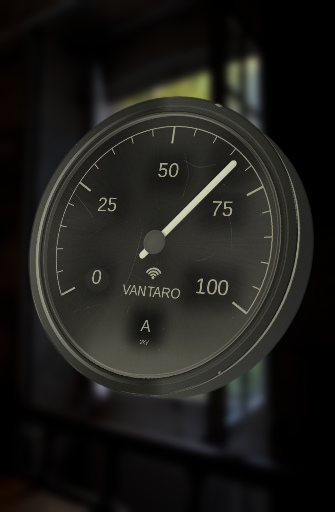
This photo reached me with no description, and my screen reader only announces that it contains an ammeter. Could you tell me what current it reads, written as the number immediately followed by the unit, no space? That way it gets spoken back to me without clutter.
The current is 67.5A
